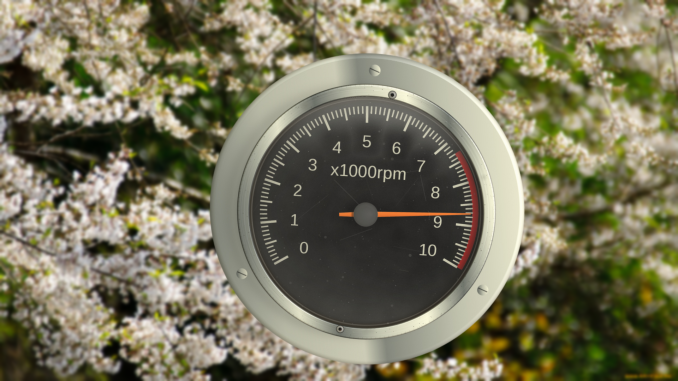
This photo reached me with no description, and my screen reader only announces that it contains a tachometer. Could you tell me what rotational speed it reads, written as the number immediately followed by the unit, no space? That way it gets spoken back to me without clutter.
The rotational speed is 8700rpm
